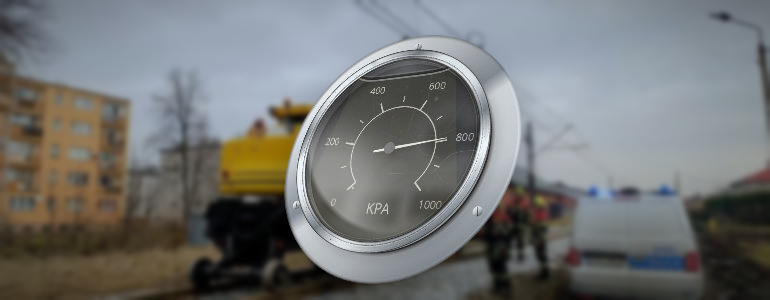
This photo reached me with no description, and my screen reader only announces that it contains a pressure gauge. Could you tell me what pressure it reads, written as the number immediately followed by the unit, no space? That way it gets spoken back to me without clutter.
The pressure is 800kPa
